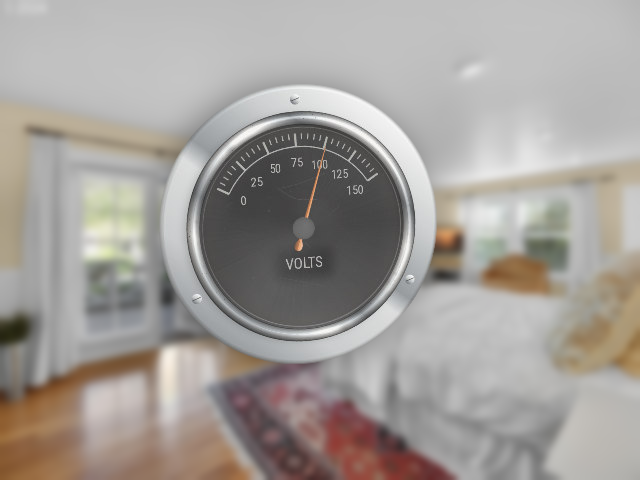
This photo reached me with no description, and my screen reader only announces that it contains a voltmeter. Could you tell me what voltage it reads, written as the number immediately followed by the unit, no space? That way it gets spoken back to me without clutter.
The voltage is 100V
